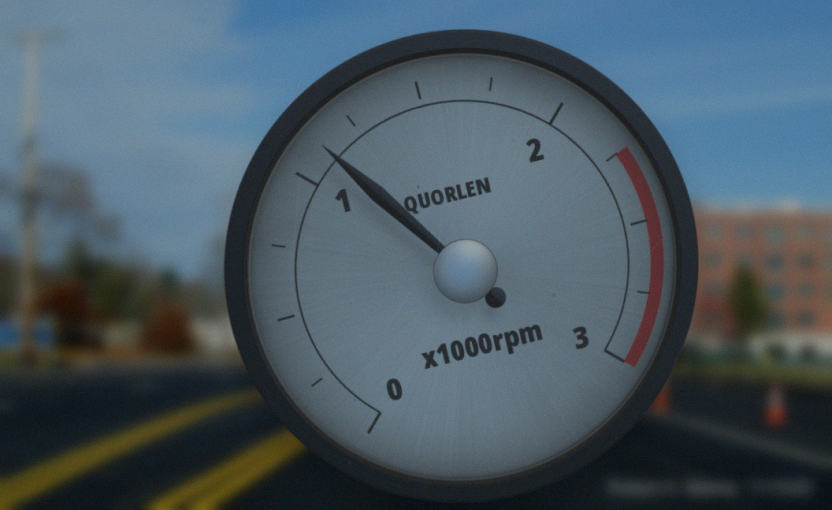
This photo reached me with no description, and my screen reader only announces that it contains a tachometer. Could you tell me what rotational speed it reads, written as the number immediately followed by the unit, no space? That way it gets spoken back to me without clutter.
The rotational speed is 1125rpm
